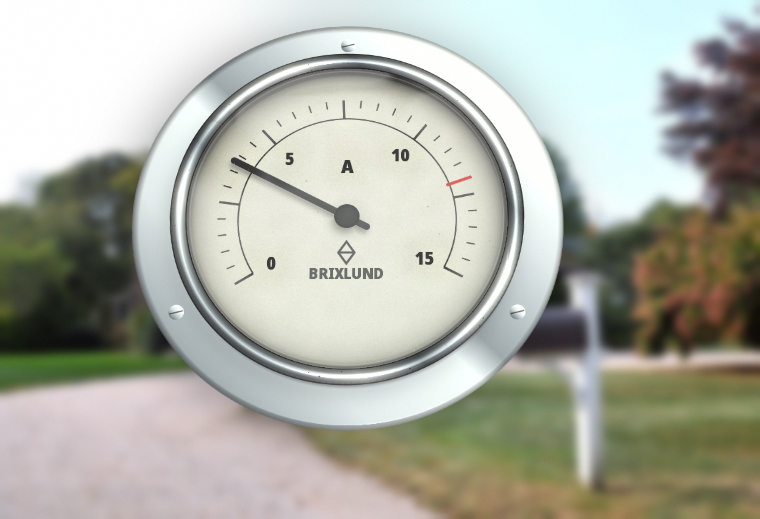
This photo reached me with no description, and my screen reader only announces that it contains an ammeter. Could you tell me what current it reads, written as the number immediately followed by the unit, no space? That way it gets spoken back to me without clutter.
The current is 3.75A
